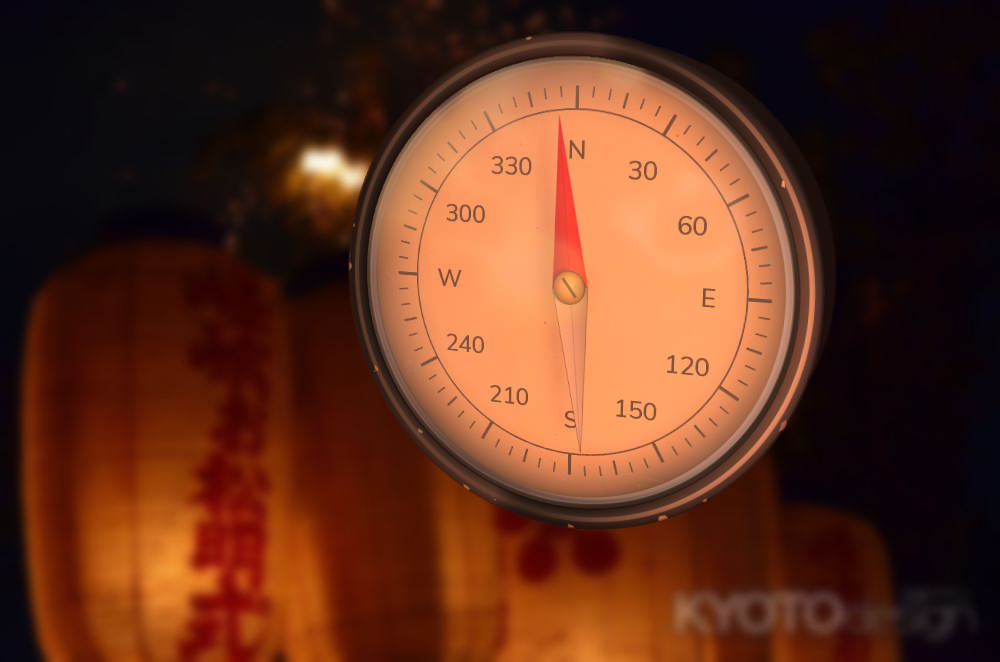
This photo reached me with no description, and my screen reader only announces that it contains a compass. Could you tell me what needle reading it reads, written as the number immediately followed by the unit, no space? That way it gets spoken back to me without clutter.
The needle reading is 355°
